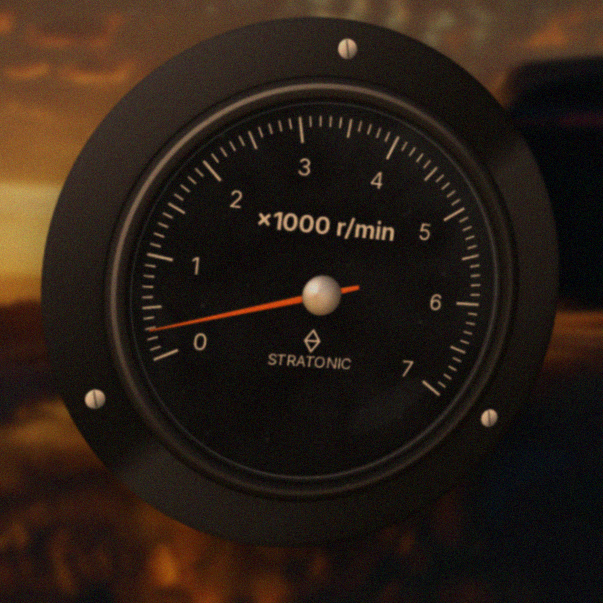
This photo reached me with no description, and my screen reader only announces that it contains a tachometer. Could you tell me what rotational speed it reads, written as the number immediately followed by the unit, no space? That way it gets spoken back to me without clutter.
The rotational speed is 300rpm
